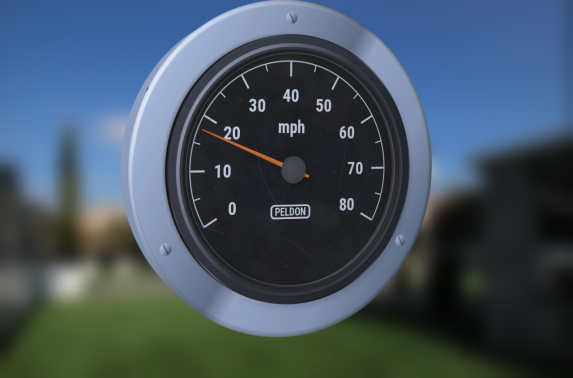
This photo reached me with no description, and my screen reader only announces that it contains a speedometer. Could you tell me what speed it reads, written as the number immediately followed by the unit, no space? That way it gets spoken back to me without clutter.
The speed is 17.5mph
